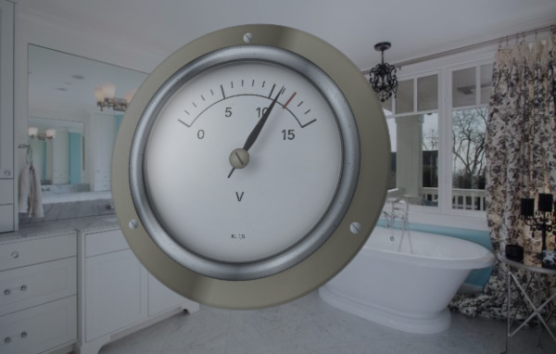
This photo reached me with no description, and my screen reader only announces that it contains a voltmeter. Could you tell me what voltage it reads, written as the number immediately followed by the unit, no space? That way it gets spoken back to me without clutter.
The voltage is 11V
